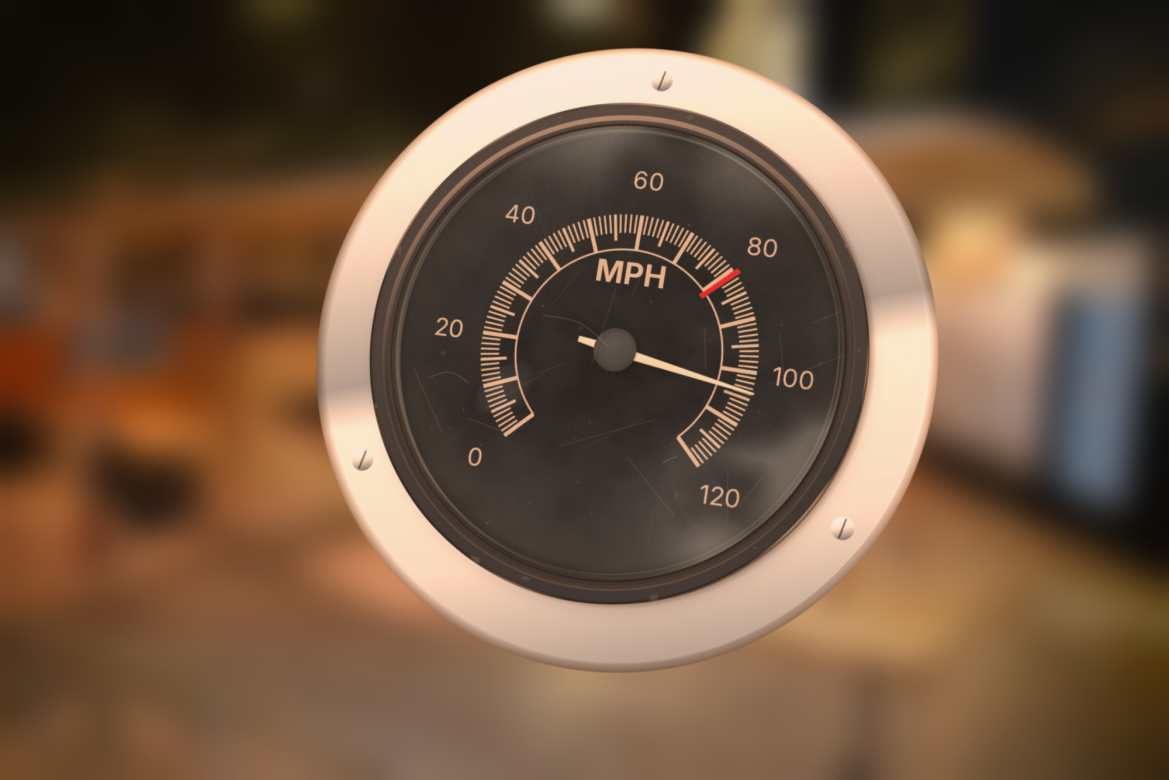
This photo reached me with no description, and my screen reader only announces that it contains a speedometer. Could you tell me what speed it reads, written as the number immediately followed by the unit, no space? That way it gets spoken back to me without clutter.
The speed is 104mph
